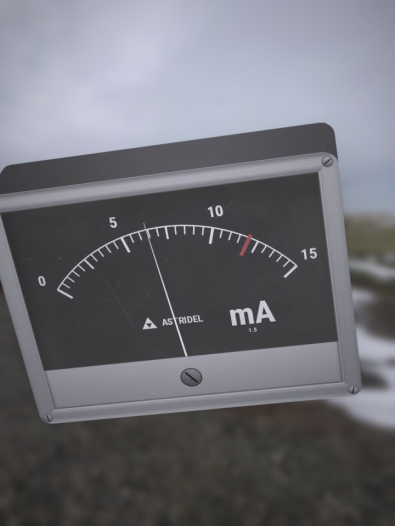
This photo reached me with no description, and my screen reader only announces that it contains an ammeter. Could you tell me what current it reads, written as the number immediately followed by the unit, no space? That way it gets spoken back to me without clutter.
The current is 6.5mA
